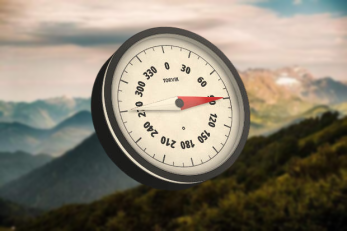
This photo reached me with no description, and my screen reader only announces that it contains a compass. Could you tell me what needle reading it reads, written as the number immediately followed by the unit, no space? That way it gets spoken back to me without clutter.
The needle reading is 90°
